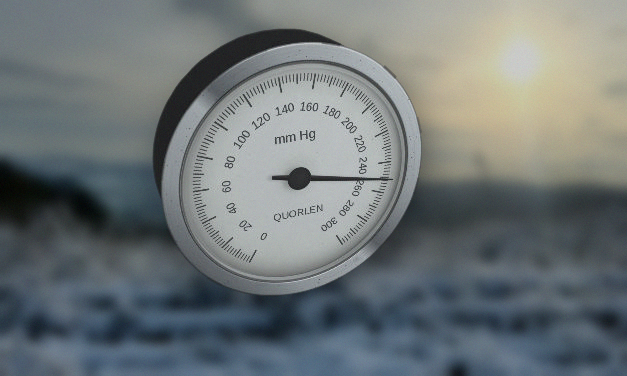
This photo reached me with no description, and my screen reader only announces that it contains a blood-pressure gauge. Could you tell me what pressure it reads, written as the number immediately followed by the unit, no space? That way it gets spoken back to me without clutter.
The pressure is 250mmHg
